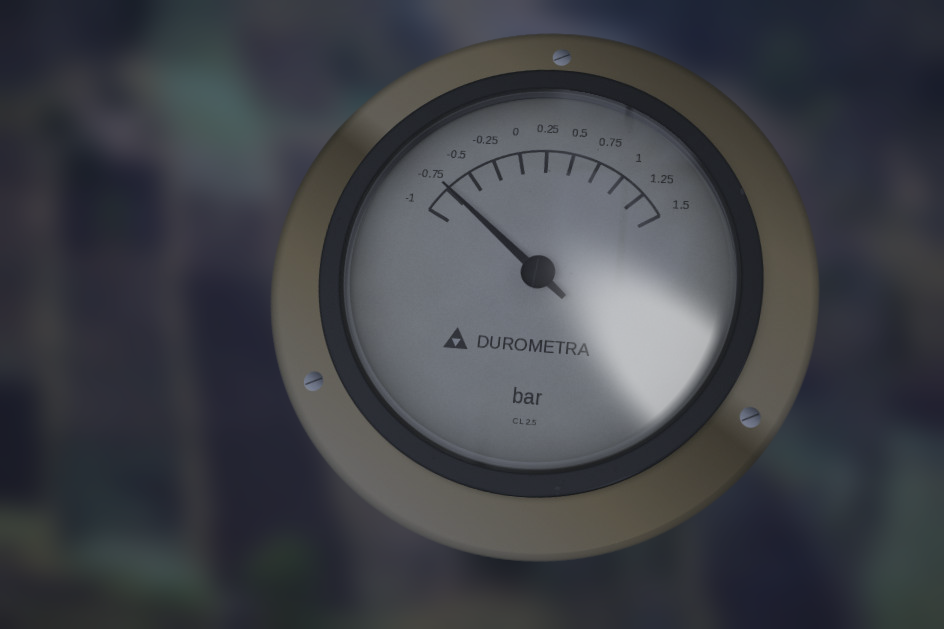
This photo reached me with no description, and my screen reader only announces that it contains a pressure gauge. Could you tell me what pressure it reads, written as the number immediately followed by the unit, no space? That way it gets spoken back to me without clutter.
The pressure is -0.75bar
